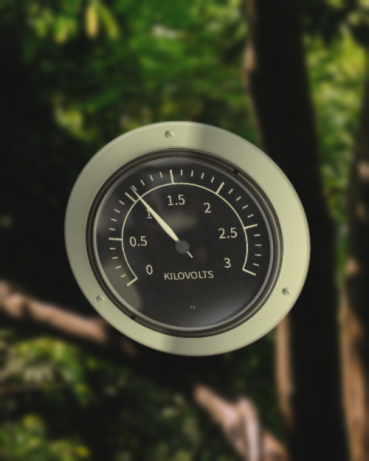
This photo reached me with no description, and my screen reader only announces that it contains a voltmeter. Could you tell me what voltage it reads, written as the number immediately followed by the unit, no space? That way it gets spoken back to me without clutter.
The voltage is 1.1kV
